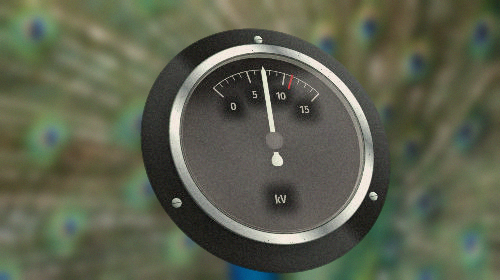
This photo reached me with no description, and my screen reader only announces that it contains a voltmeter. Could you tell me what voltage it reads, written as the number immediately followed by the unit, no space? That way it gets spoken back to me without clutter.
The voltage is 7kV
